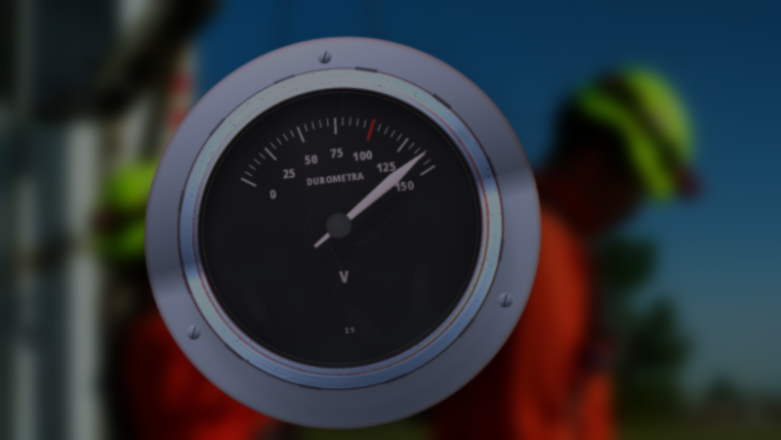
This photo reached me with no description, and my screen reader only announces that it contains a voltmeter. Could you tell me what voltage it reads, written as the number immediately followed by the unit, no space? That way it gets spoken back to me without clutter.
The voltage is 140V
